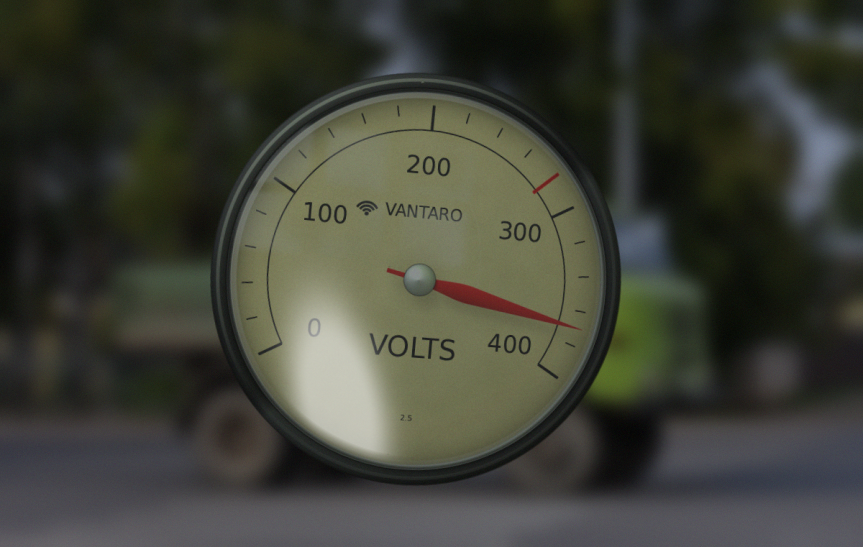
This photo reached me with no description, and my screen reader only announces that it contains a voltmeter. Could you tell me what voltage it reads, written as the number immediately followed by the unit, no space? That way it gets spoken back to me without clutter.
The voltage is 370V
